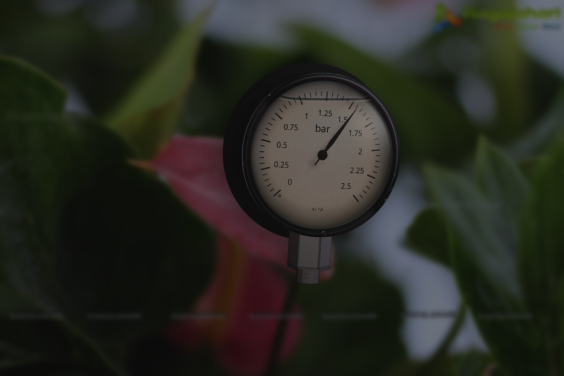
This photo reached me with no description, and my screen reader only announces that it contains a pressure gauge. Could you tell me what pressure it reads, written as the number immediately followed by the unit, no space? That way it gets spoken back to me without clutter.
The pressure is 1.55bar
